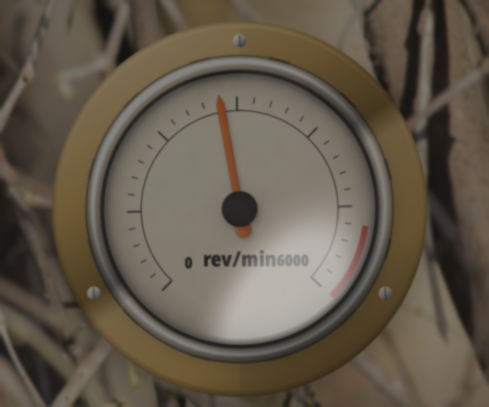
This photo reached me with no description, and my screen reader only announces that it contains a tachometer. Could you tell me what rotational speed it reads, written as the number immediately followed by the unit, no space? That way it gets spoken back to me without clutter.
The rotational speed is 2800rpm
